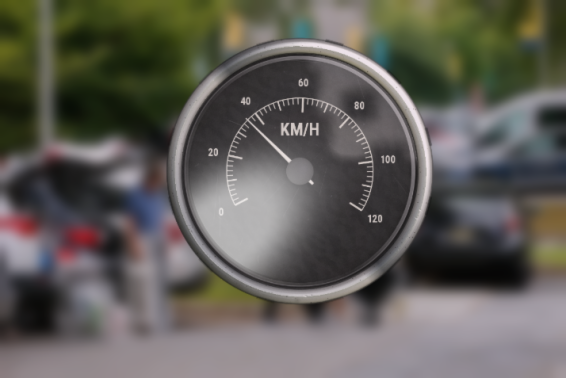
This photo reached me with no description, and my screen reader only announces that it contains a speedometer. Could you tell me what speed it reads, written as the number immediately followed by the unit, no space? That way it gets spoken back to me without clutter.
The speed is 36km/h
